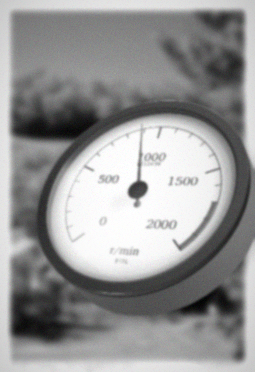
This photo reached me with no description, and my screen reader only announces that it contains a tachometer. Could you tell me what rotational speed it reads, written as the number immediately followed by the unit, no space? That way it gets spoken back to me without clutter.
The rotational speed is 900rpm
